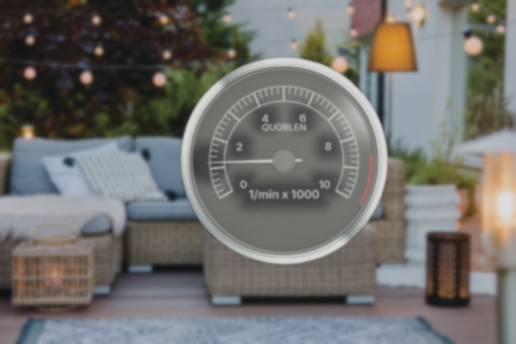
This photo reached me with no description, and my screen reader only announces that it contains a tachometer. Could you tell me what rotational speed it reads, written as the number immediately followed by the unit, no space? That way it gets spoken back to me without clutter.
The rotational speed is 1200rpm
